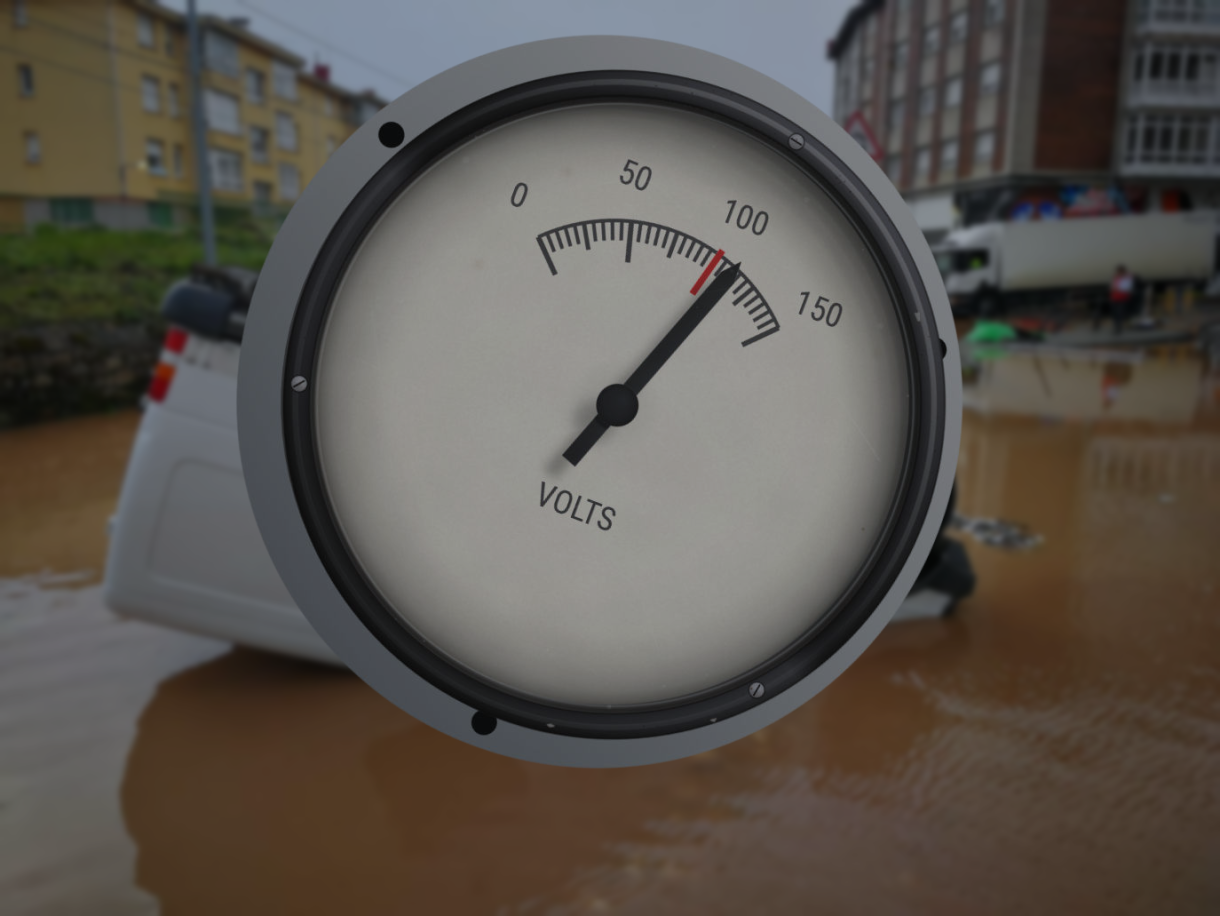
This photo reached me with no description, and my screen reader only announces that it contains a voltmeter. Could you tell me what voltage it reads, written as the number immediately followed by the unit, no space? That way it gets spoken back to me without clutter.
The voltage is 110V
